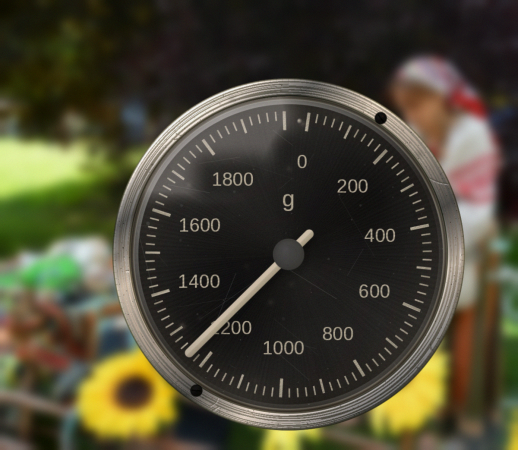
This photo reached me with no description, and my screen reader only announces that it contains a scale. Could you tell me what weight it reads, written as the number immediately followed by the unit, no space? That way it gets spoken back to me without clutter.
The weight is 1240g
